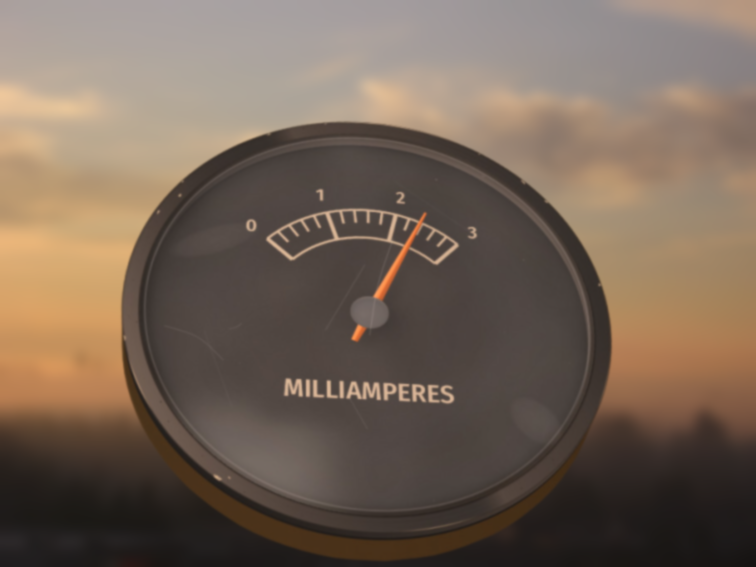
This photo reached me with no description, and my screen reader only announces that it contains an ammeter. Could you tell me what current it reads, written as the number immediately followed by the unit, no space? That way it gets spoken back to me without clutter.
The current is 2.4mA
